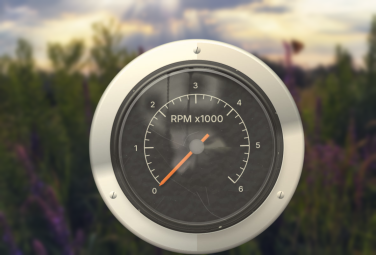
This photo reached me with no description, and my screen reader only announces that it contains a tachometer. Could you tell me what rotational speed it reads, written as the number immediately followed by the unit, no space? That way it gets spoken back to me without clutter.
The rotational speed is 0rpm
